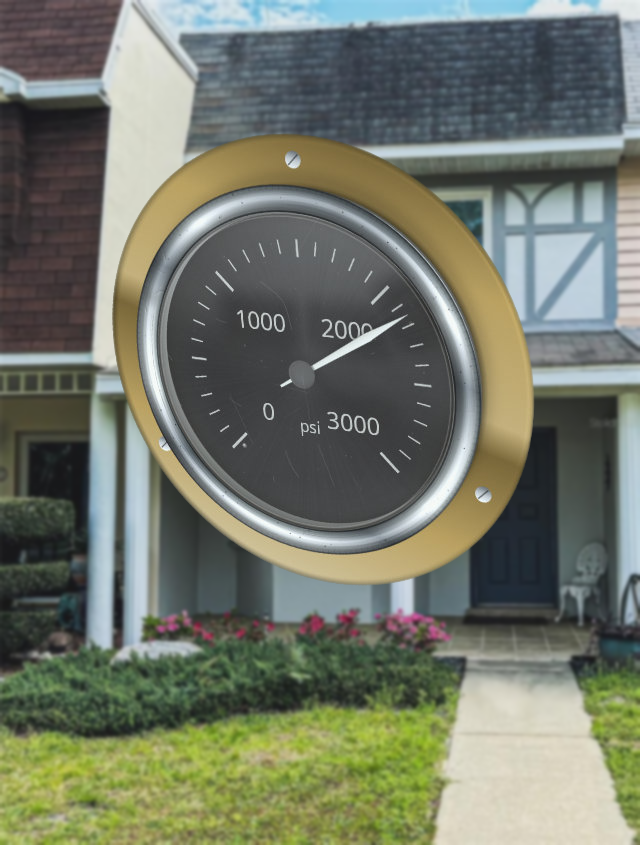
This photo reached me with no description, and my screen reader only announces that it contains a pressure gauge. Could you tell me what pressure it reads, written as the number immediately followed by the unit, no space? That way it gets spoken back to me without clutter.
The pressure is 2150psi
